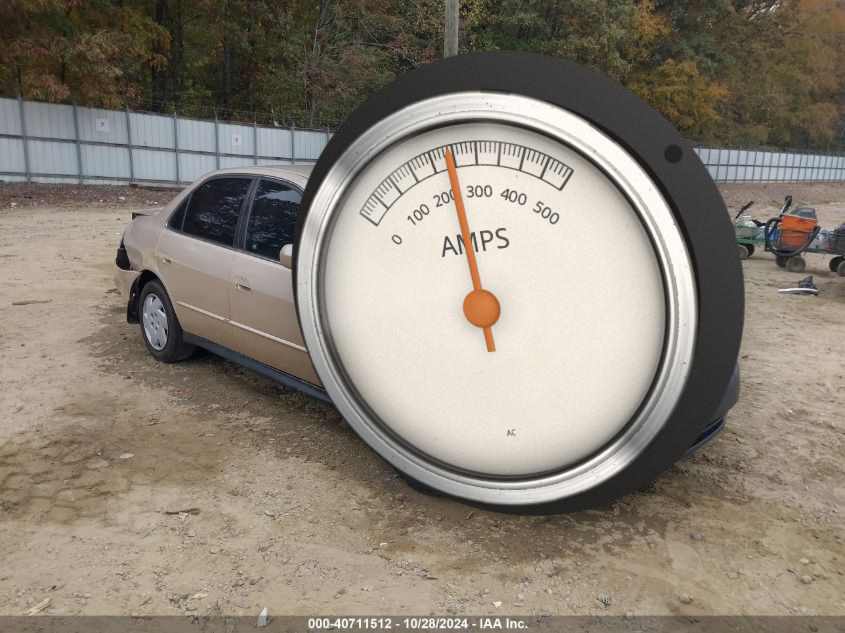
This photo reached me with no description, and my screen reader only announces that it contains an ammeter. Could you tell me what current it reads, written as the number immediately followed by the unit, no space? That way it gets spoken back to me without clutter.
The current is 250A
